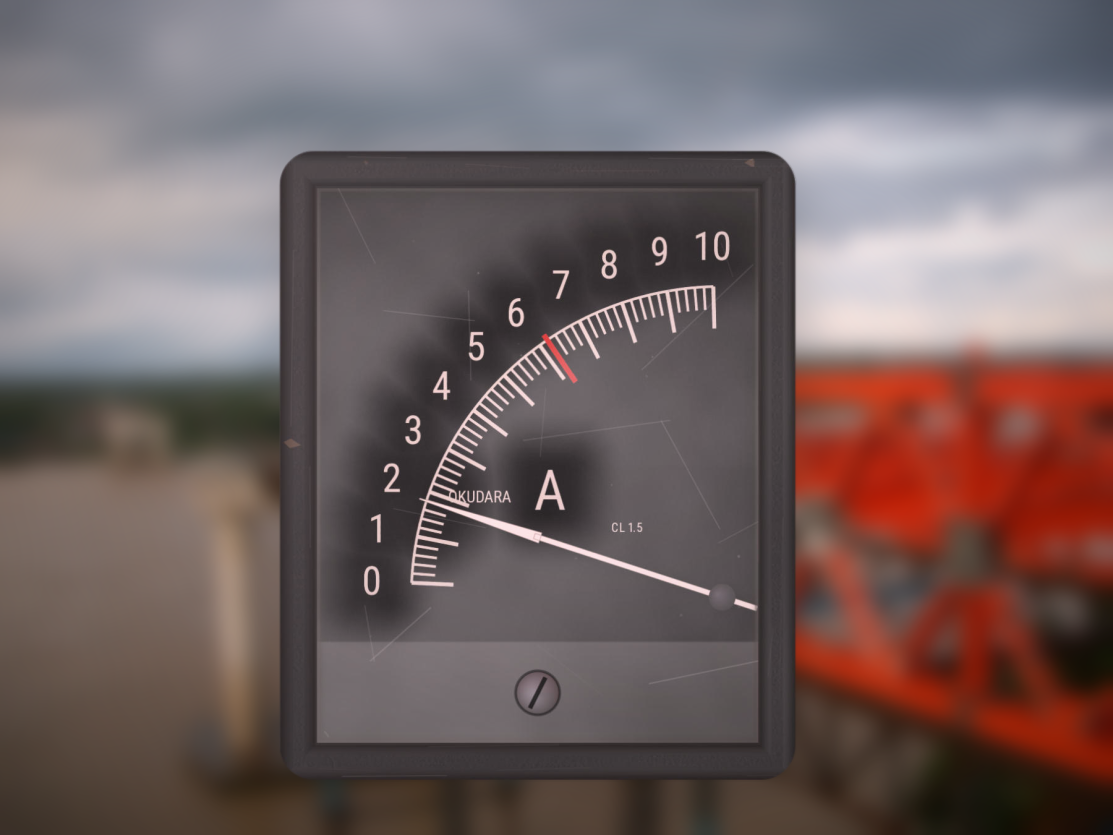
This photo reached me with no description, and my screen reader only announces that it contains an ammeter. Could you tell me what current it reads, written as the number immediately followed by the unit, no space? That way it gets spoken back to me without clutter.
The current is 1.8A
